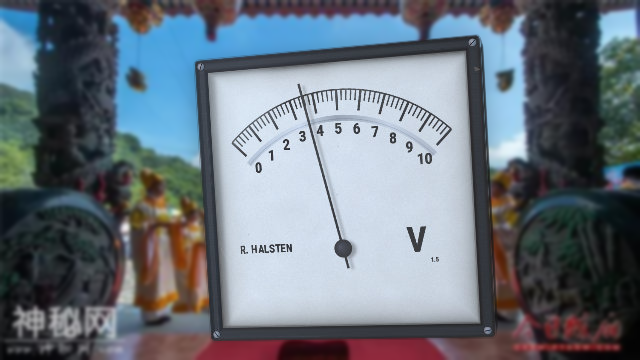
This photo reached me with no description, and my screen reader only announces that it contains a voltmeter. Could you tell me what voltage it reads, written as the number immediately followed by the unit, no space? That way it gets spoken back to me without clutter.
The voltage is 3.6V
